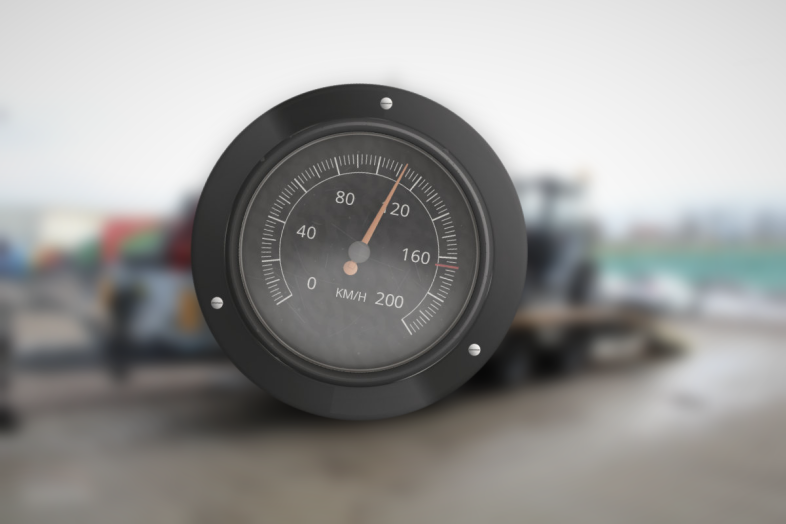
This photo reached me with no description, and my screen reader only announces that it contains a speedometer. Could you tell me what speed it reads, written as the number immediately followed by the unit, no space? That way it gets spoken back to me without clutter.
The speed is 112km/h
